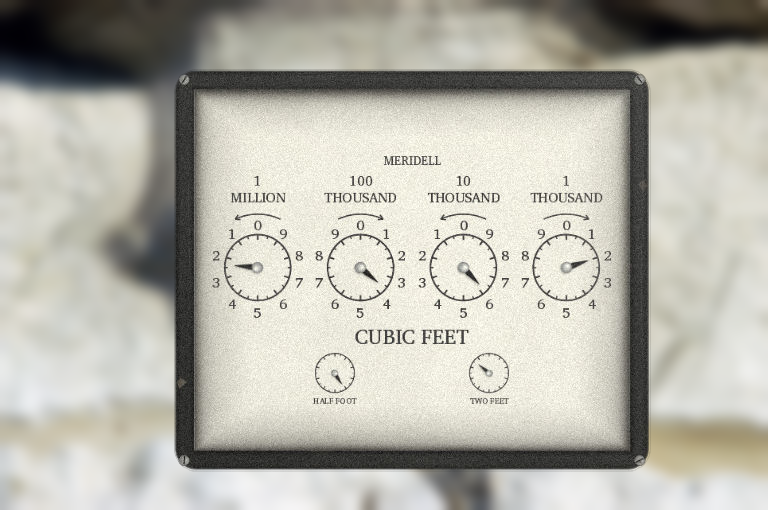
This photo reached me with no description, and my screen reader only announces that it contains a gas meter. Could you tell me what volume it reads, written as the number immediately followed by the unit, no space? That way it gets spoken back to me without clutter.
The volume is 236200ft³
